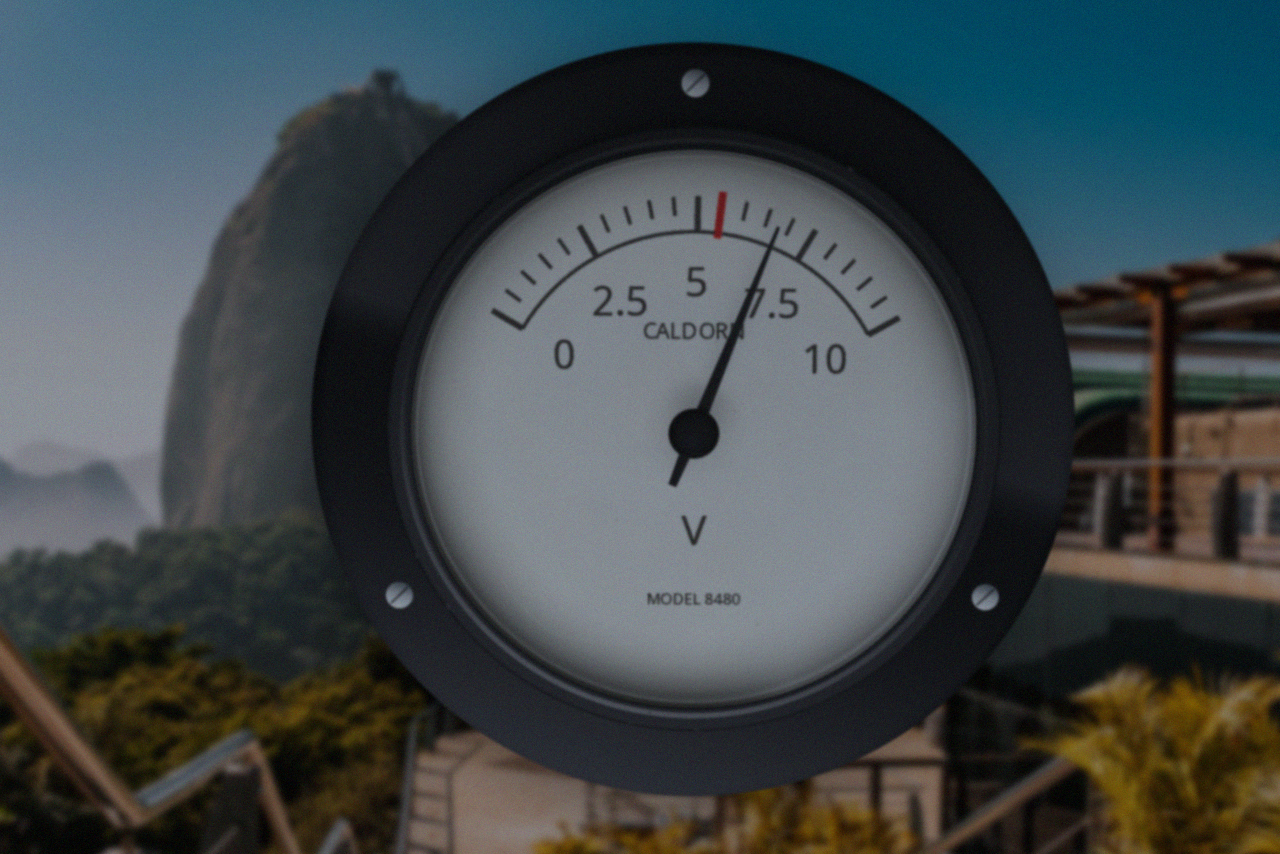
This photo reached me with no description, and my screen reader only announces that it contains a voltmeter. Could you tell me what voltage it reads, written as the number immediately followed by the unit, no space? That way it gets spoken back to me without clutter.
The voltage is 6.75V
